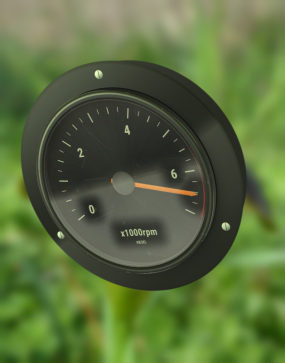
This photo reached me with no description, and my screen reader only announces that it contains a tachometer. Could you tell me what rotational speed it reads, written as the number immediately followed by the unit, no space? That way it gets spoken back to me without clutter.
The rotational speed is 6500rpm
